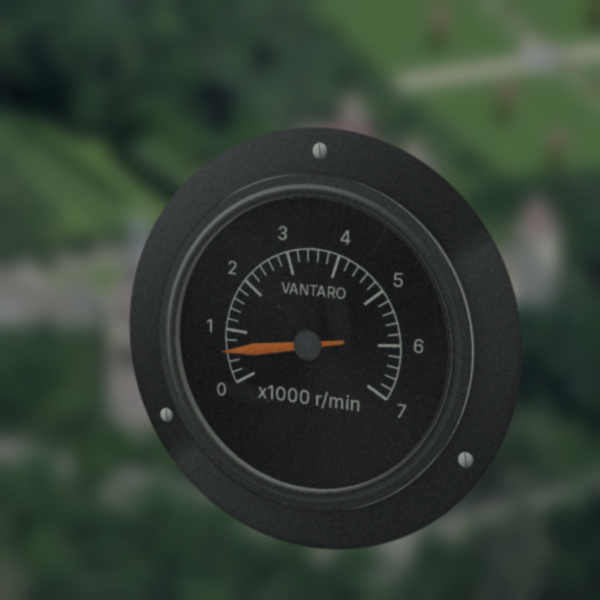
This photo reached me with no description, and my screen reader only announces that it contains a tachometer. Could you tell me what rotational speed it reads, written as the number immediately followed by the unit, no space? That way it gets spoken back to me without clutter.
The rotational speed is 600rpm
